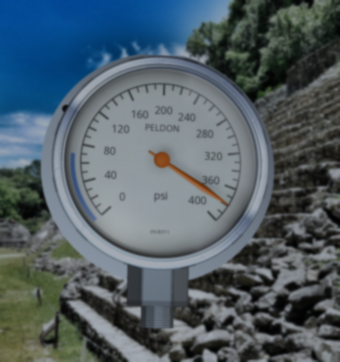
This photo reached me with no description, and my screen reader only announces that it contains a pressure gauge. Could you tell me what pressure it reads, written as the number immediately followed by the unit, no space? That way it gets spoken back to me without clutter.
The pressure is 380psi
